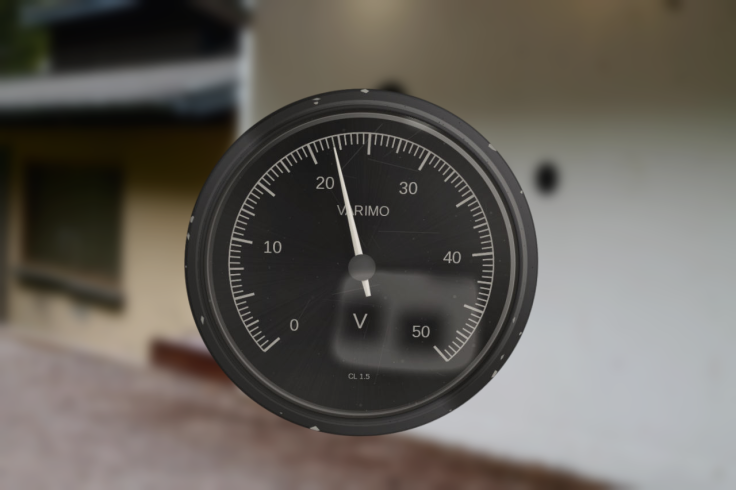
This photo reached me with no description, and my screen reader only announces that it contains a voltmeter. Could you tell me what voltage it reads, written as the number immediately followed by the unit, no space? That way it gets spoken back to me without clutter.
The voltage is 22V
